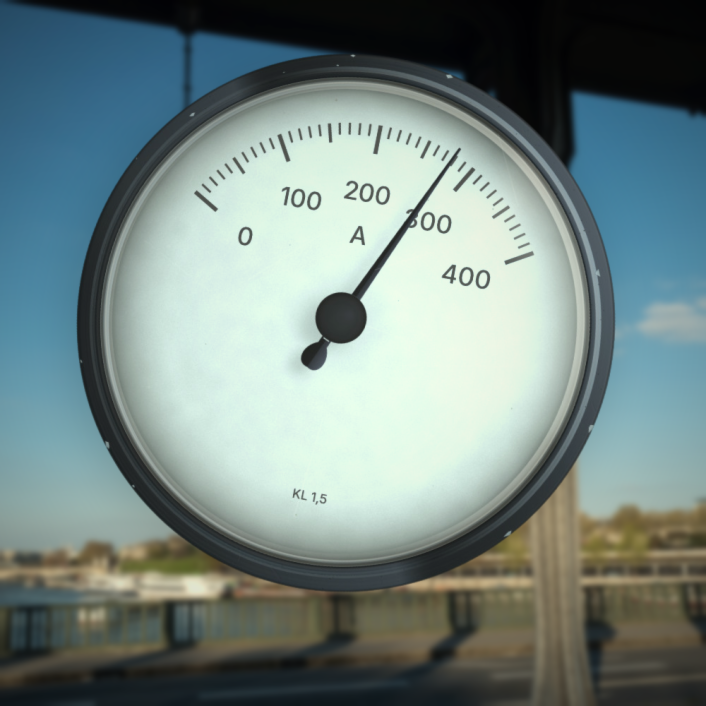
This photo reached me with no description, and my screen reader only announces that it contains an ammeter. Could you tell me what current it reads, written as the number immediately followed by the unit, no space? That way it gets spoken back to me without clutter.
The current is 280A
